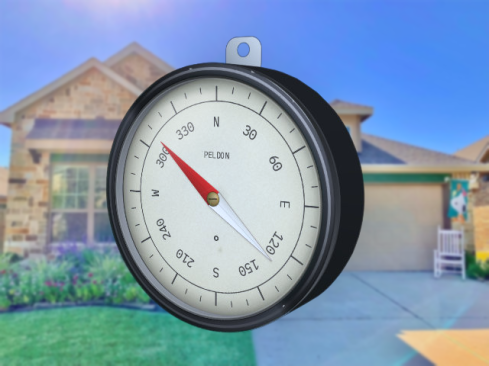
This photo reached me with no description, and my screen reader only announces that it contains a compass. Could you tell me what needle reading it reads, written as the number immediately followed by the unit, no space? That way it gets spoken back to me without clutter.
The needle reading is 310°
